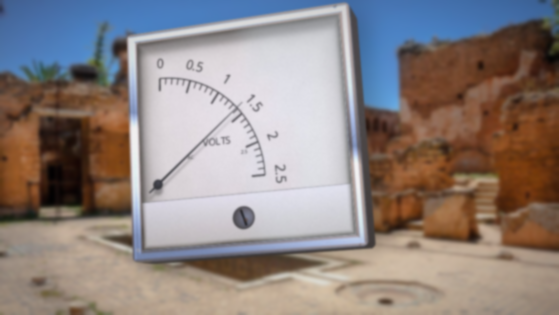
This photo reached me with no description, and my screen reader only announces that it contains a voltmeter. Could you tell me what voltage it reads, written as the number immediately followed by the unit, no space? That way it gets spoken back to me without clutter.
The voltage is 1.4V
